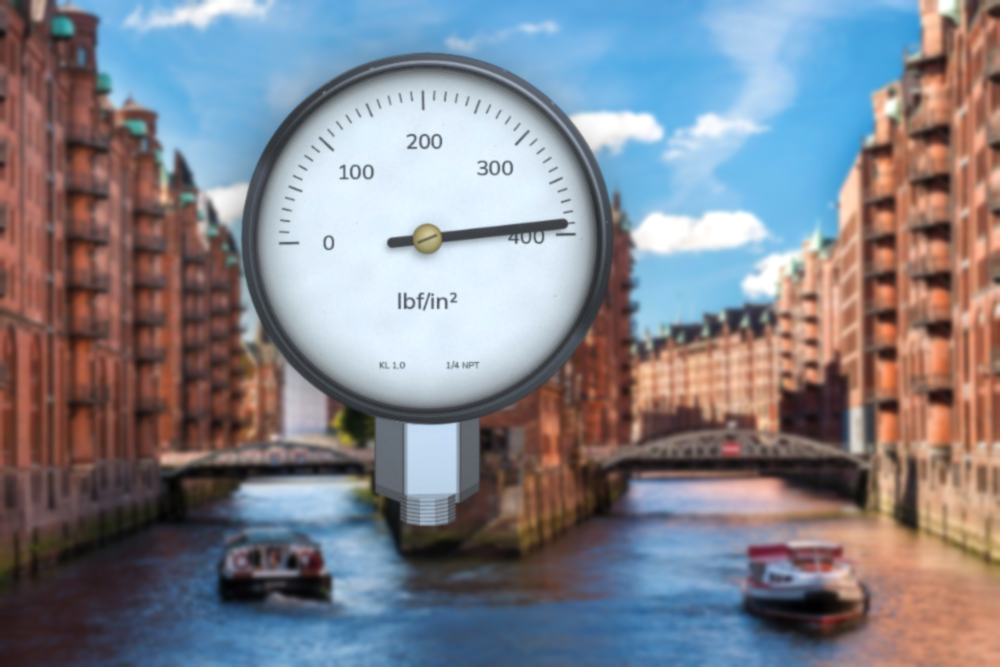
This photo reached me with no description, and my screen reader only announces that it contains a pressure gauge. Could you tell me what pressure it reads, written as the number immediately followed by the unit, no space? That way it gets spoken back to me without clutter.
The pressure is 390psi
